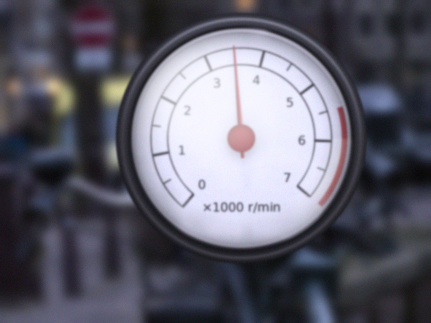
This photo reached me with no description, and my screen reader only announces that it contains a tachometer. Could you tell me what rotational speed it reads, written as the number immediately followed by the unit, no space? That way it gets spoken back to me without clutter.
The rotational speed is 3500rpm
